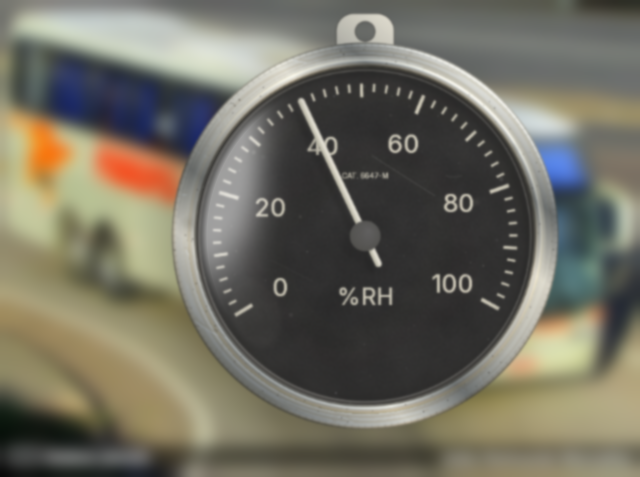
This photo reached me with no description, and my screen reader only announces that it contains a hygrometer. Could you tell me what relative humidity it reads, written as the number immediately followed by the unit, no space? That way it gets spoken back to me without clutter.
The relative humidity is 40%
